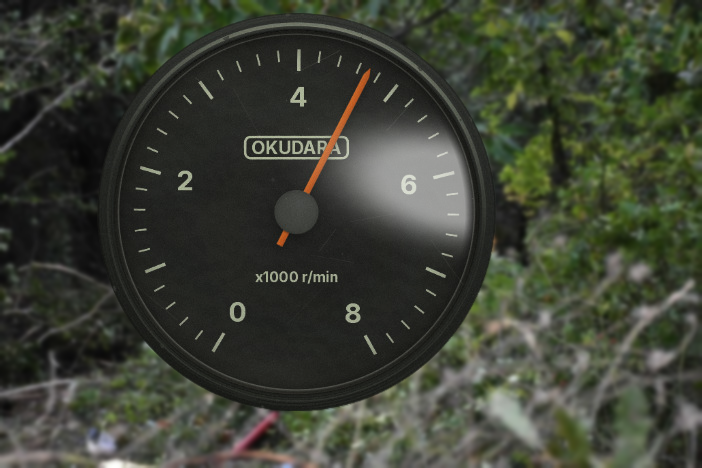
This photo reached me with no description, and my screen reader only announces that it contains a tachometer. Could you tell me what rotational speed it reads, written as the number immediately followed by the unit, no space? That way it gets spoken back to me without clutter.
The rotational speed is 4700rpm
